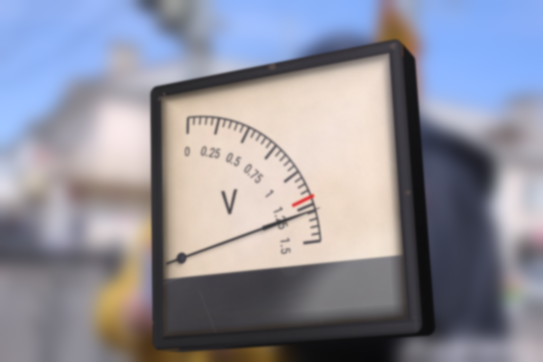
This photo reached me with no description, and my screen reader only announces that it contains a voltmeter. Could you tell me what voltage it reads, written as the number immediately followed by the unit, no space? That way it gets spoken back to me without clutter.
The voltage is 1.3V
